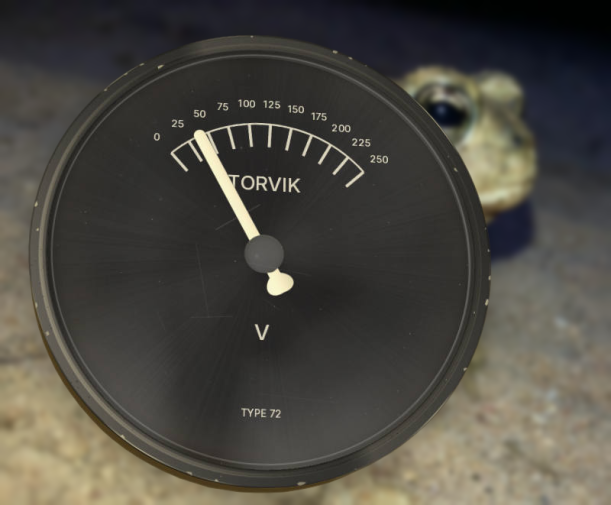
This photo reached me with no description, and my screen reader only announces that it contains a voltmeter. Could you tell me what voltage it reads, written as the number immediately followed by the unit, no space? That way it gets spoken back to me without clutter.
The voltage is 37.5V
